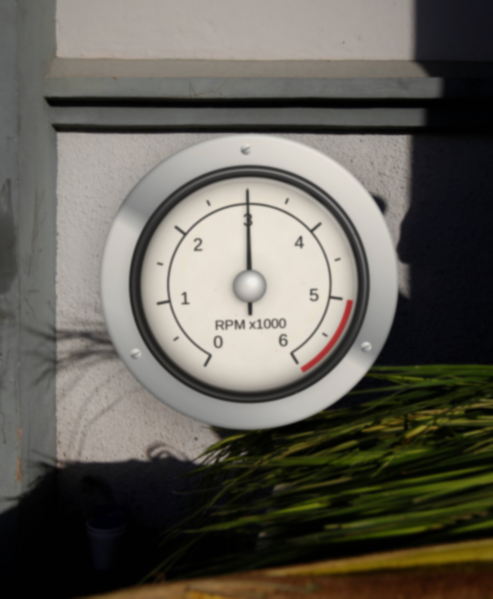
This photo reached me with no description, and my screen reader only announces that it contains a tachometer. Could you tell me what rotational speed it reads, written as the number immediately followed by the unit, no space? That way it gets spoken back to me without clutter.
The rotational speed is 3000rpm
